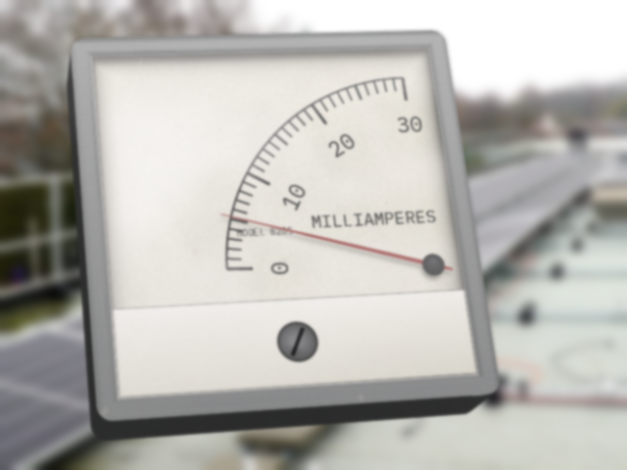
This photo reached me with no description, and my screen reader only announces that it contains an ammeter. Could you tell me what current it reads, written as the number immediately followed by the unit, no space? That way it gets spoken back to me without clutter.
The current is 5mA
